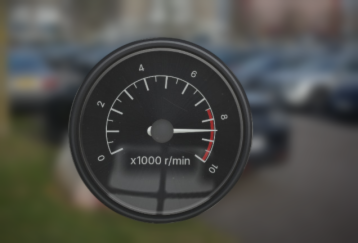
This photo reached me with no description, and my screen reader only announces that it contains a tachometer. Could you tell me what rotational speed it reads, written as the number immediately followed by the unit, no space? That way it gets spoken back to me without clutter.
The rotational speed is 8500rpm
